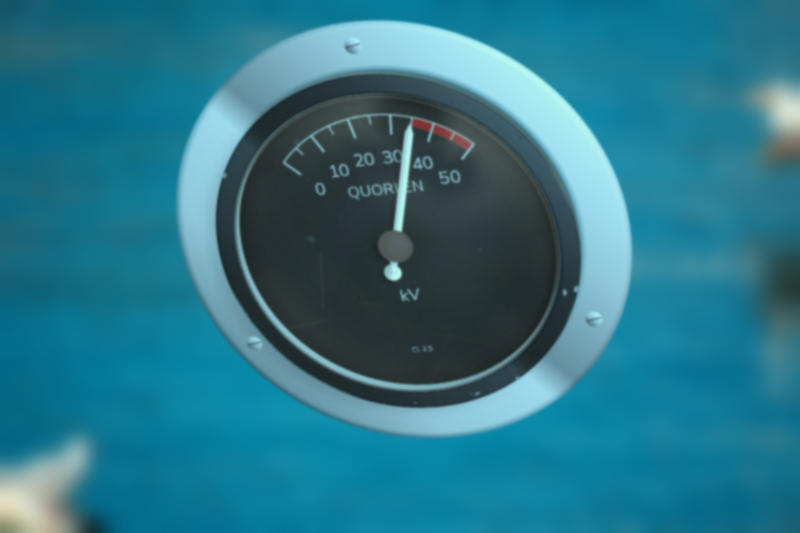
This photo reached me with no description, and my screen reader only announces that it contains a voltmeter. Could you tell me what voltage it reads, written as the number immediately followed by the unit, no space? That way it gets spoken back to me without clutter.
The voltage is 35kV
